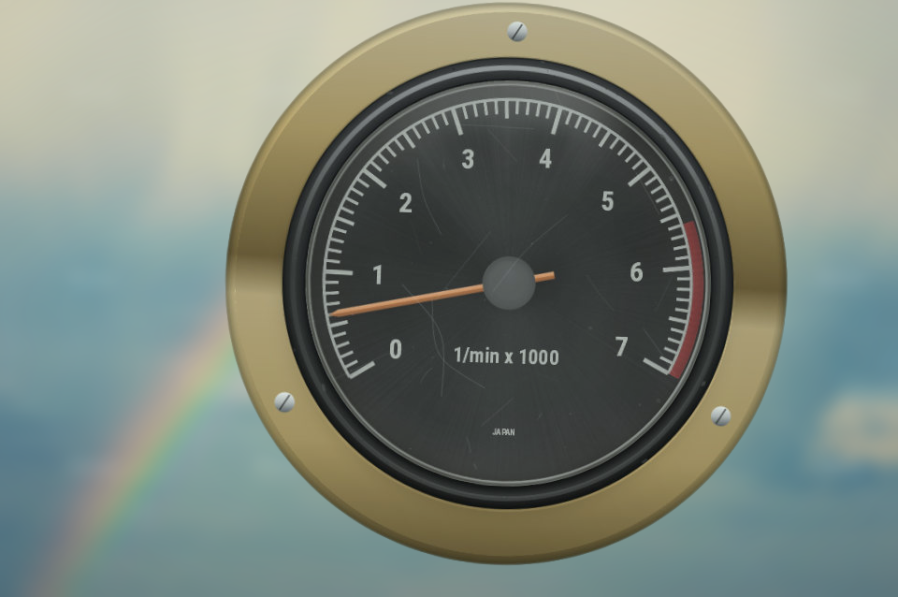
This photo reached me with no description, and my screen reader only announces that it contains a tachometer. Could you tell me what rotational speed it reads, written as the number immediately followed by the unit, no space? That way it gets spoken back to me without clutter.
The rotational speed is 600rpm
